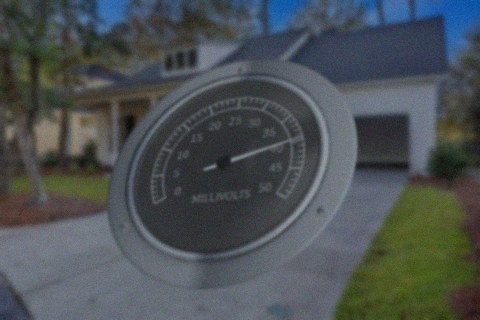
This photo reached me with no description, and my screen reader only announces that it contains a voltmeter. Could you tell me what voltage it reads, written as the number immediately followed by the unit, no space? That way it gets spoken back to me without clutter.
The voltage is 40mV
